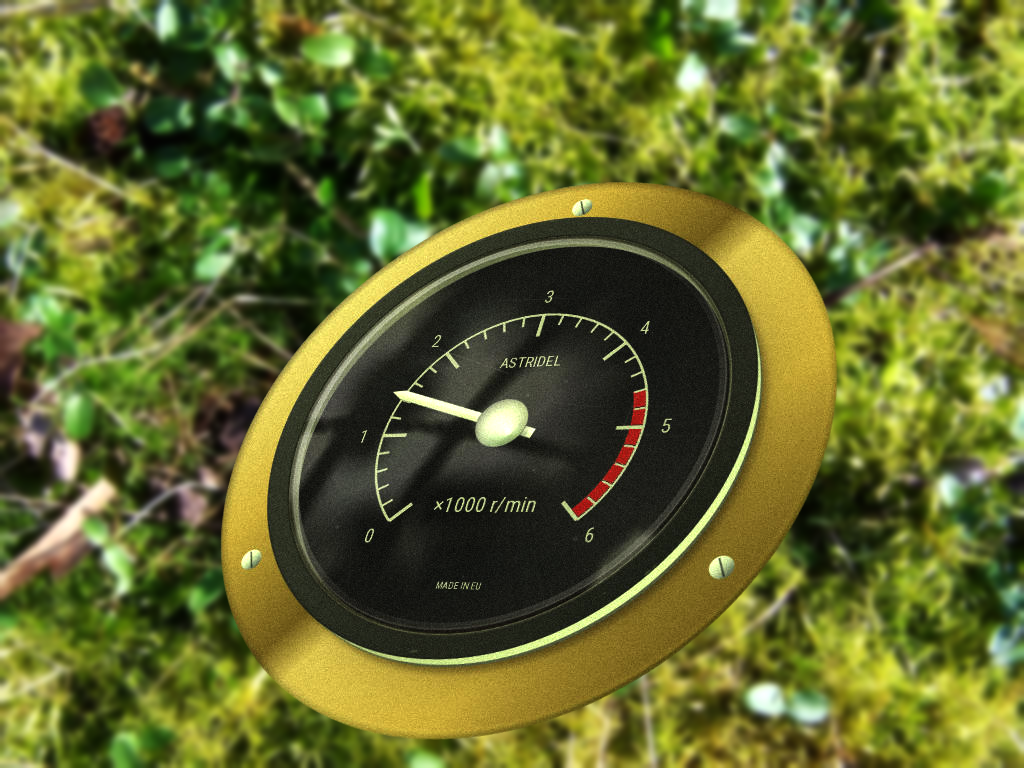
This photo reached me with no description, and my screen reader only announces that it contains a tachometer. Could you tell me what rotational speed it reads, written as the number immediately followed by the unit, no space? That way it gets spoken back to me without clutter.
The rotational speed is 1400rpm
